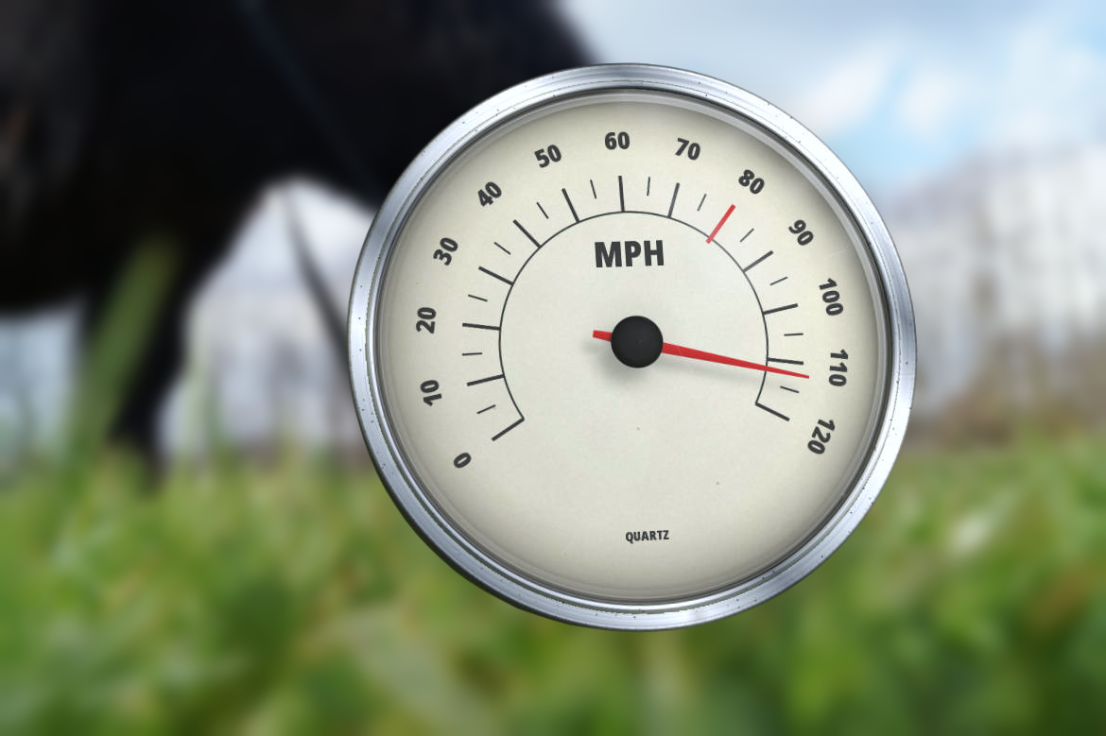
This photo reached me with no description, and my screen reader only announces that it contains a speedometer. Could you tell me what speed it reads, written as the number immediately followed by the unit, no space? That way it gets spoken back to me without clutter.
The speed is 112.5mph
